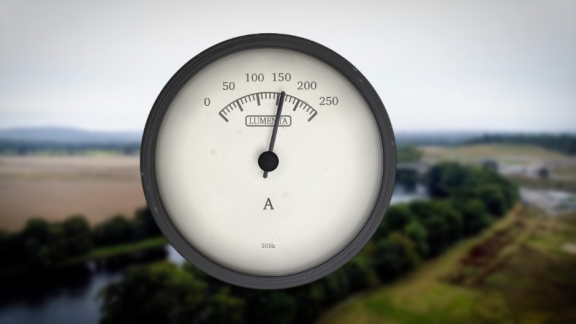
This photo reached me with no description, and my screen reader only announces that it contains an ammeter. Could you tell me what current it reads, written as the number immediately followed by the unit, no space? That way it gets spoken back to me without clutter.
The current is 160A
